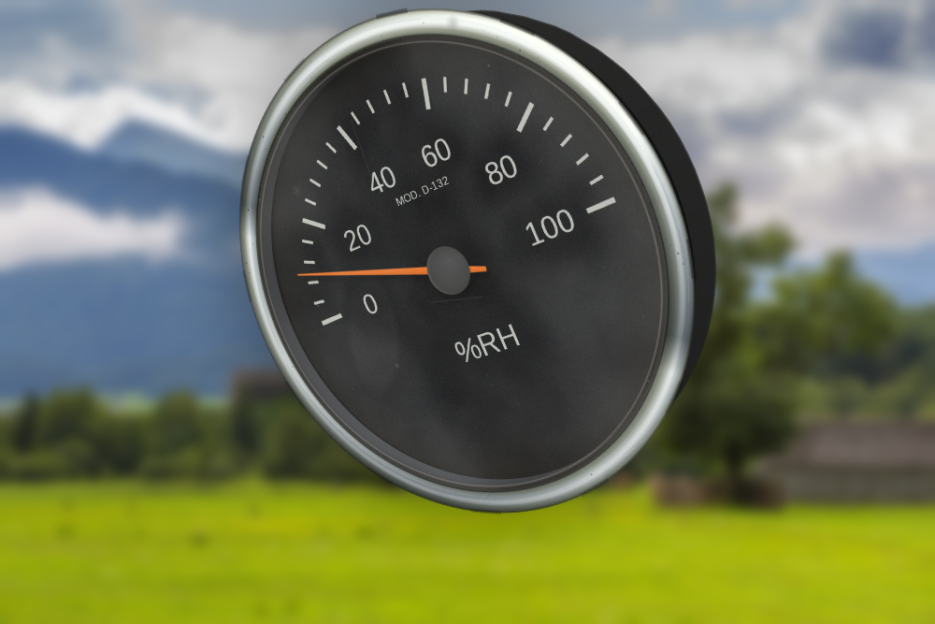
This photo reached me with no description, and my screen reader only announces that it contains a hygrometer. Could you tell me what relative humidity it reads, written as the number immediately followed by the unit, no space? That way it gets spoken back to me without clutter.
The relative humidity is 10%
